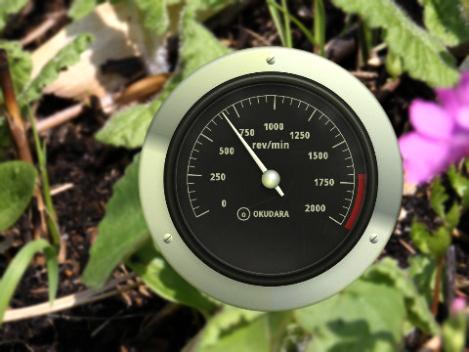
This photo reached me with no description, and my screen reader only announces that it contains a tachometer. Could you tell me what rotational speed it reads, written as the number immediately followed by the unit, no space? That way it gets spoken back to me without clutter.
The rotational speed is 675rpm
